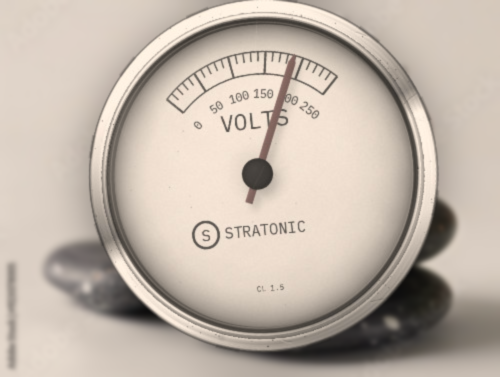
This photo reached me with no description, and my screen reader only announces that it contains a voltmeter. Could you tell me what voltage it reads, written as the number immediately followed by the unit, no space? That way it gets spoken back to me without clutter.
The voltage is 190V
